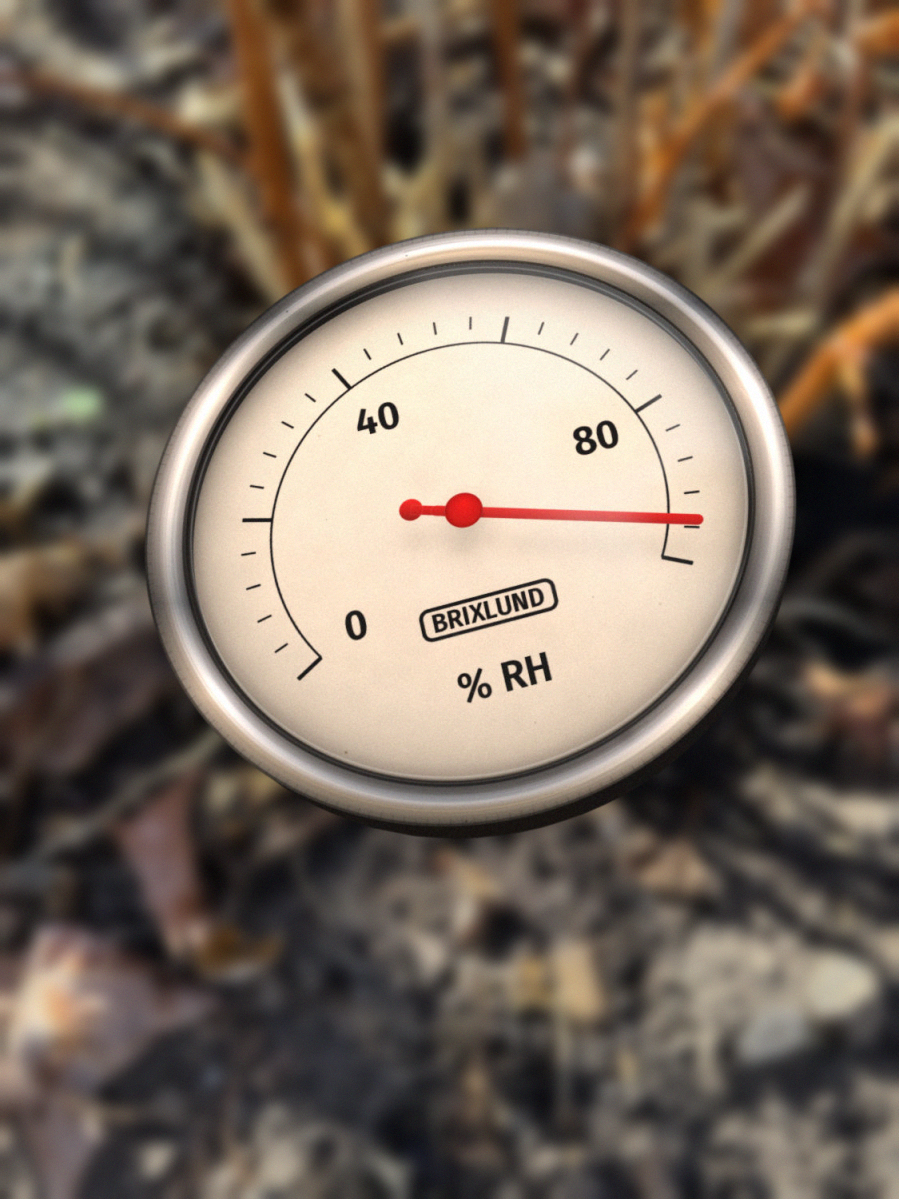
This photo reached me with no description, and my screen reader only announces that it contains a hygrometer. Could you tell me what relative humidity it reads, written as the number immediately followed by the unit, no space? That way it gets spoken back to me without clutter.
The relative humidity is 96%
